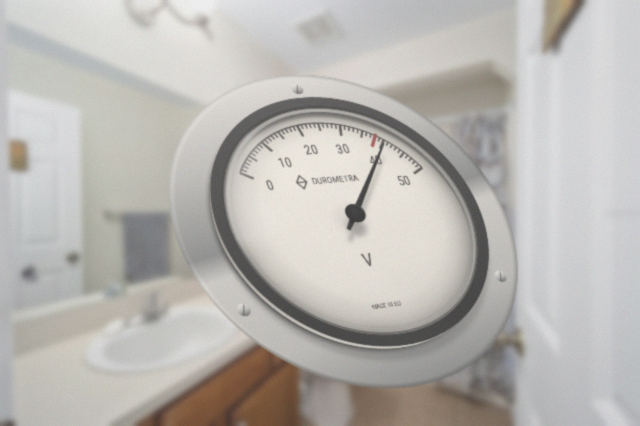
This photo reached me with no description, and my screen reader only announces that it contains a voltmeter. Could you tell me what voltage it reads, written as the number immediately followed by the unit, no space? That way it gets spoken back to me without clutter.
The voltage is 40V
